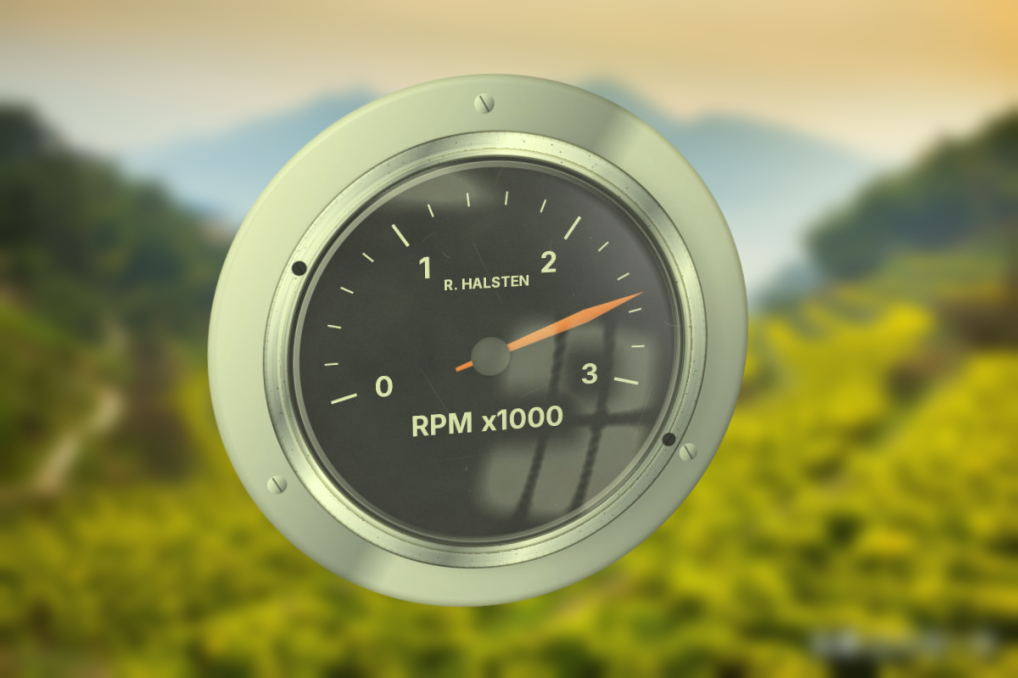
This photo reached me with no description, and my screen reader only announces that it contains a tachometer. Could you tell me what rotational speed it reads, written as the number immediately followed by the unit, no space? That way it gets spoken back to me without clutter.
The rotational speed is 2500rpm
